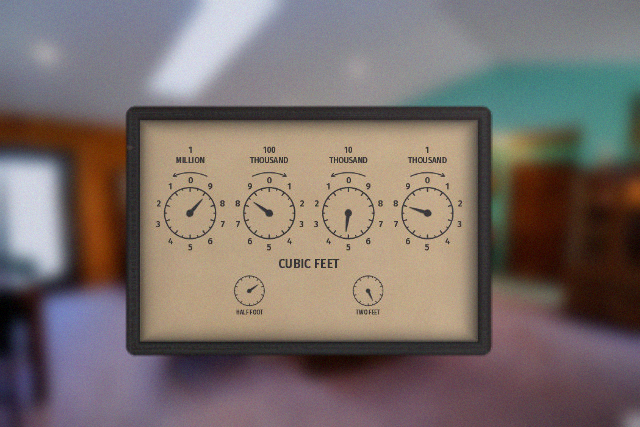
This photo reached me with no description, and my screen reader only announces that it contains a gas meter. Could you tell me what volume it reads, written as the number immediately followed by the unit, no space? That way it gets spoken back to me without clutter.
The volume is 884800ft³
